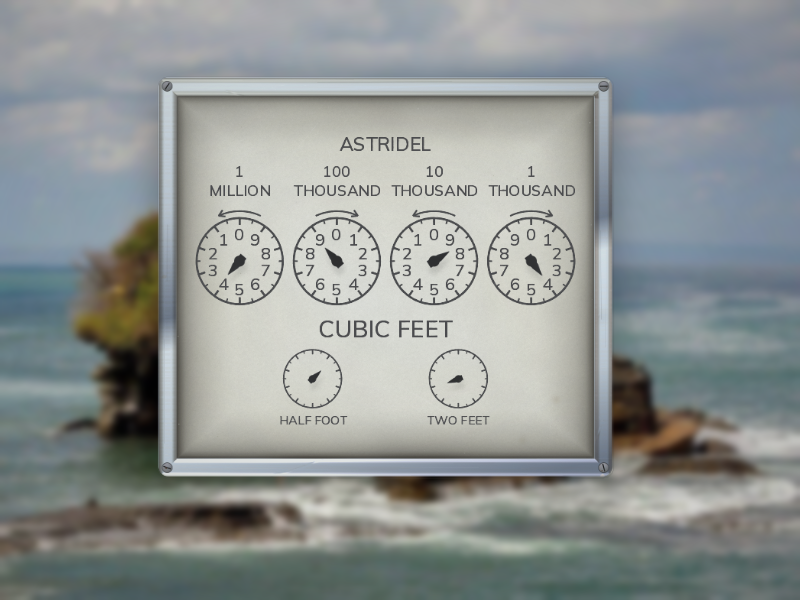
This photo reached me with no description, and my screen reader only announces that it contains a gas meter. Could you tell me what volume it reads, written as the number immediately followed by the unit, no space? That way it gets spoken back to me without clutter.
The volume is 388400ft³
